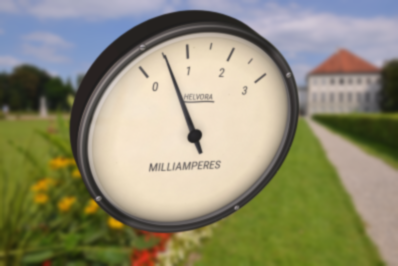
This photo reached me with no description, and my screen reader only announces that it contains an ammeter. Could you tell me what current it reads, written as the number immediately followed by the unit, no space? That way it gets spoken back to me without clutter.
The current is 0.5mA
